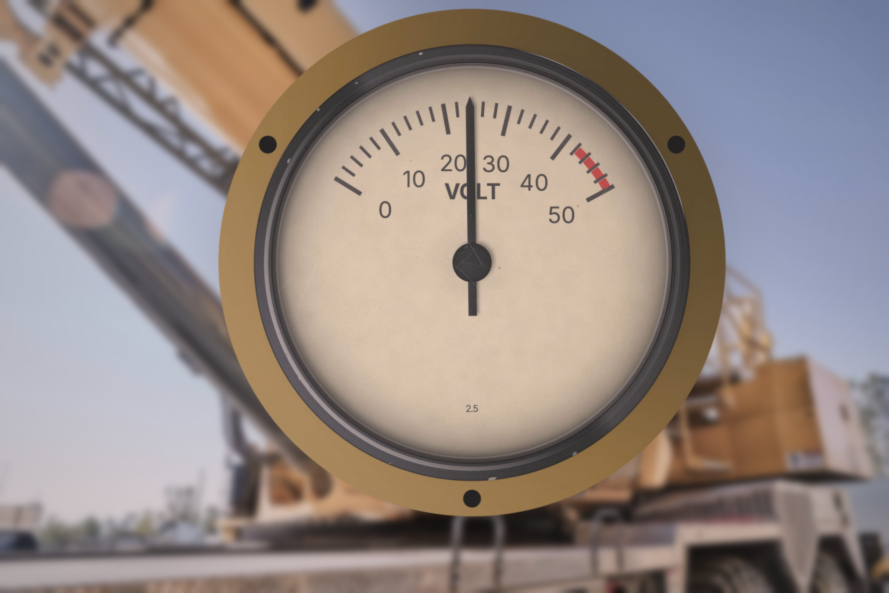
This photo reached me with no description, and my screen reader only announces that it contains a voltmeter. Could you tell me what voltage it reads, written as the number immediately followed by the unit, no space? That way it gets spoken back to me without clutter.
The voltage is 24V
